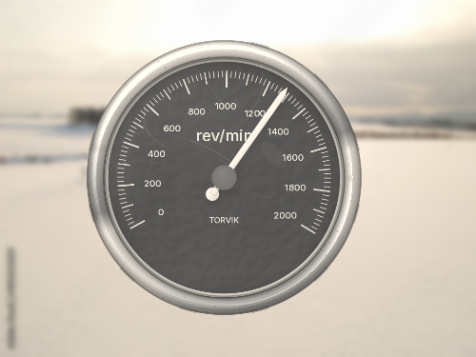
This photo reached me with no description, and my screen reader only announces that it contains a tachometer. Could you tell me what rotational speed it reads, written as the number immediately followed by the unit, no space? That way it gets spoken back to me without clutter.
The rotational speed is 1280rpm
